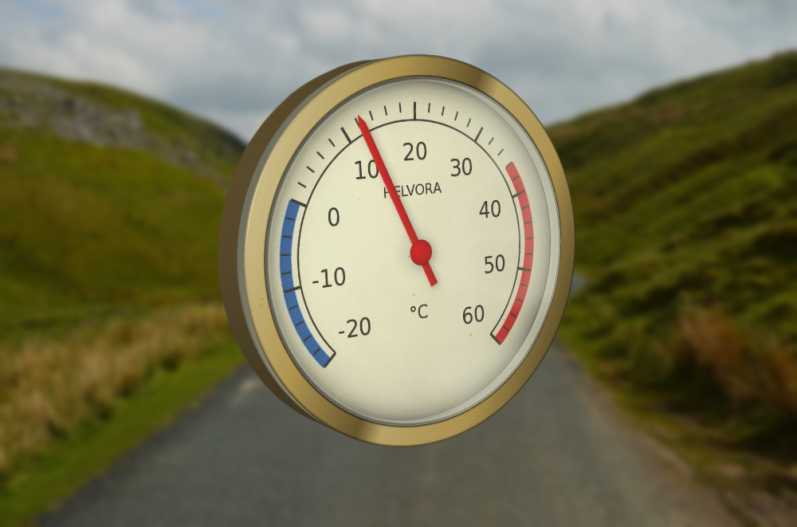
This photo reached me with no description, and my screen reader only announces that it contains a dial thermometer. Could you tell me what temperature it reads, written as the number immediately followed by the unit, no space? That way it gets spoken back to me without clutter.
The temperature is 12°C
